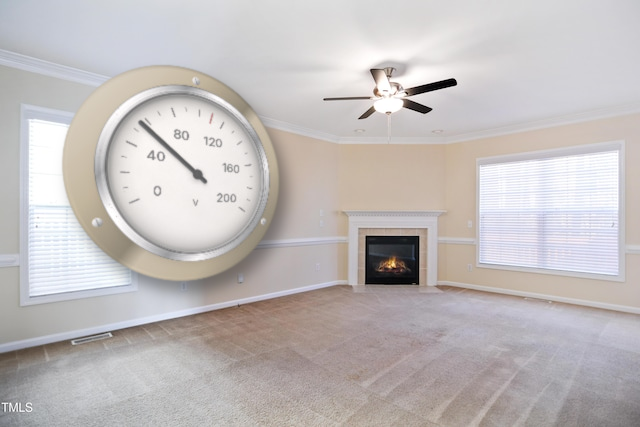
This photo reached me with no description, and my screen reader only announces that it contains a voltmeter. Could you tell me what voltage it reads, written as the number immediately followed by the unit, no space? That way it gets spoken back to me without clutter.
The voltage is 55V
